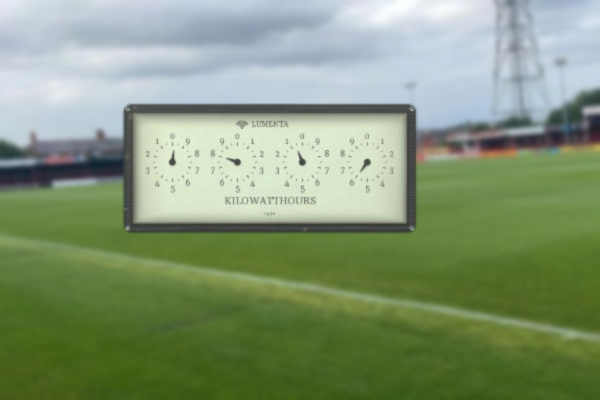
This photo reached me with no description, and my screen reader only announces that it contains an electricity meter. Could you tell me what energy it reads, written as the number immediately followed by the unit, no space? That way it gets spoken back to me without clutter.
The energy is 9806kWh
